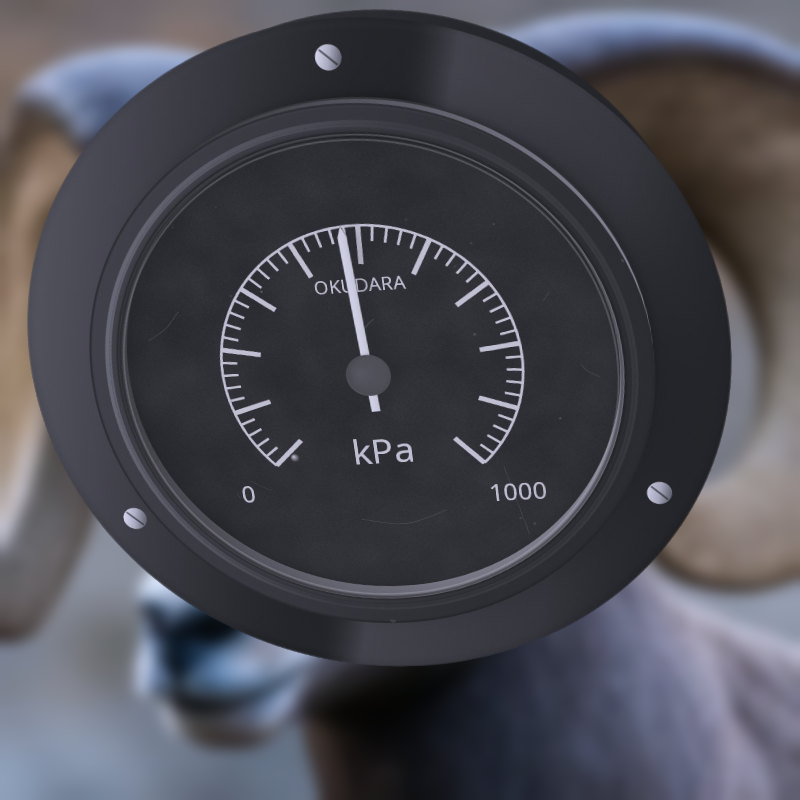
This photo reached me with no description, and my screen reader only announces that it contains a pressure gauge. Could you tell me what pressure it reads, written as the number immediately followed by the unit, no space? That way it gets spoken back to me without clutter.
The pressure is 480kPa
